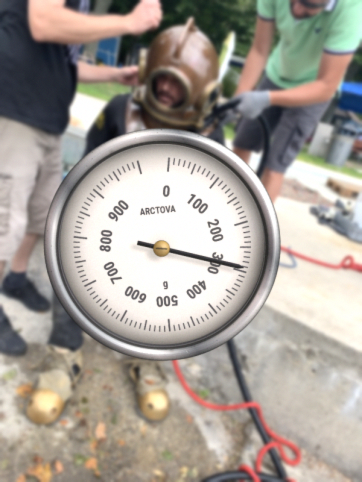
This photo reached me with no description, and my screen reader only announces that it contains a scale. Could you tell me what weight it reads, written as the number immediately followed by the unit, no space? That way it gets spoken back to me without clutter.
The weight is 290g
